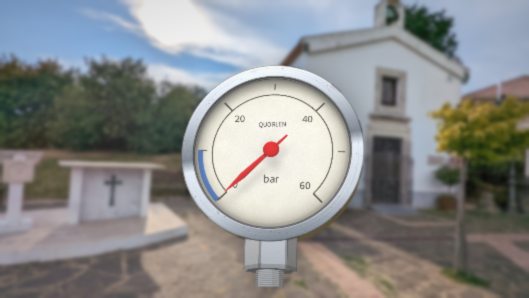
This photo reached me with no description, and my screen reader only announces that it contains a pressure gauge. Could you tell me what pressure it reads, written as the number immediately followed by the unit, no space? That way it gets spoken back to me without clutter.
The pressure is 0bar
